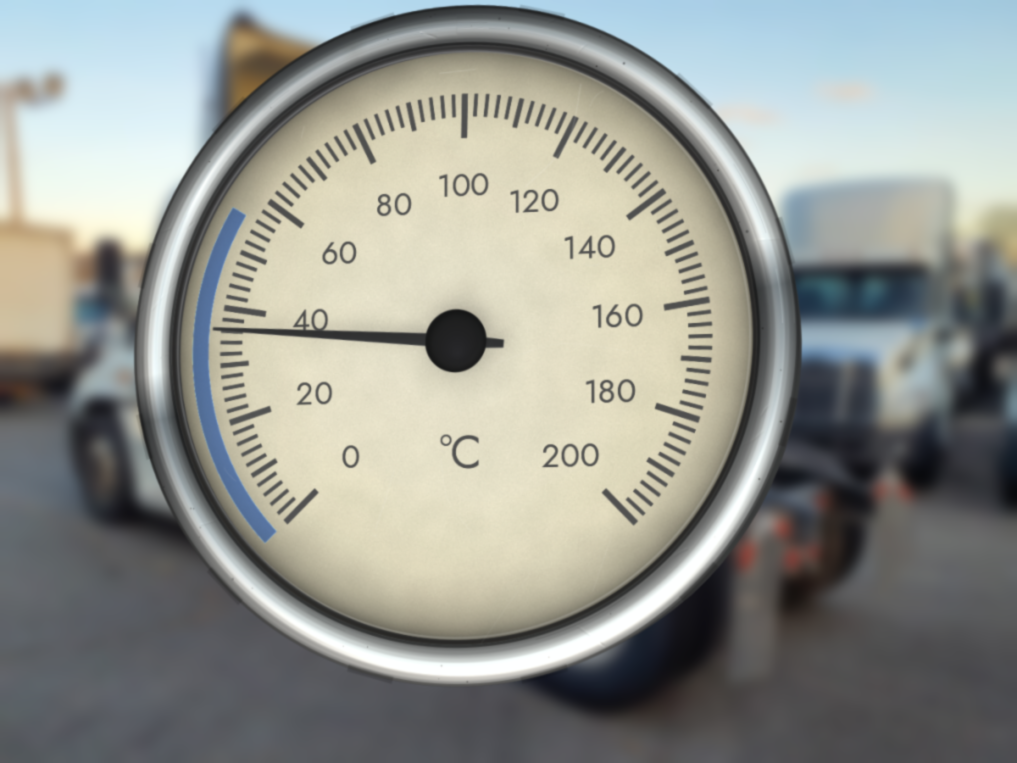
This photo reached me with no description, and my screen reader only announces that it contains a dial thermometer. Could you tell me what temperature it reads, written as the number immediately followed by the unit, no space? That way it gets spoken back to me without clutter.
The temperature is 36°C
